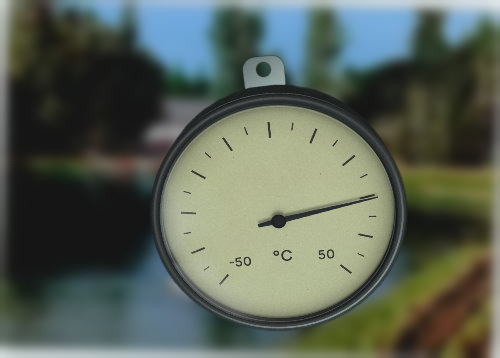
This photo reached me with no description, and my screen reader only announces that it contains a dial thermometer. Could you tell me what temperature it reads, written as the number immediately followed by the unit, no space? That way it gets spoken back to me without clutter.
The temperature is 30°C
